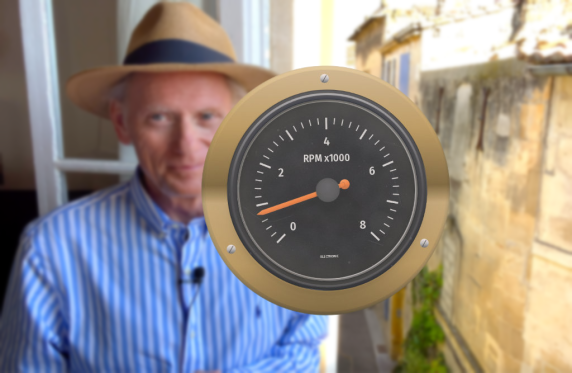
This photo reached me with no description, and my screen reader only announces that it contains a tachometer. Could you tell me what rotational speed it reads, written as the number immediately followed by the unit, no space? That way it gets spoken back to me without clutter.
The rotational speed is 800rpm
